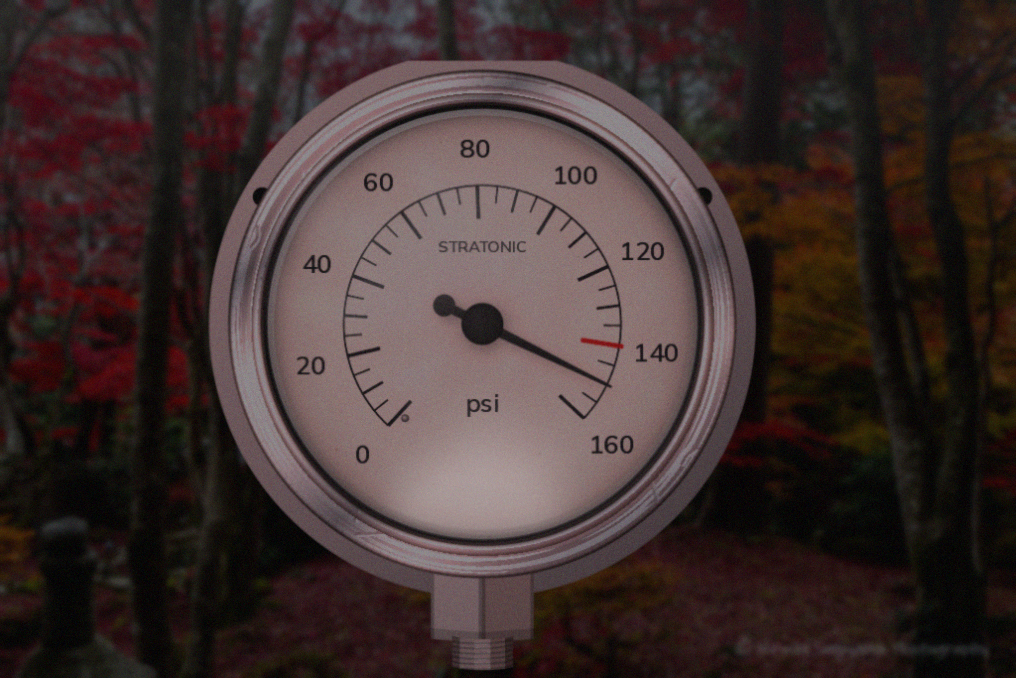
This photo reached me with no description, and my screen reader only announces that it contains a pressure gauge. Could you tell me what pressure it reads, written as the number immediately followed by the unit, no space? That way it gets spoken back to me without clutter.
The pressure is 150psi
